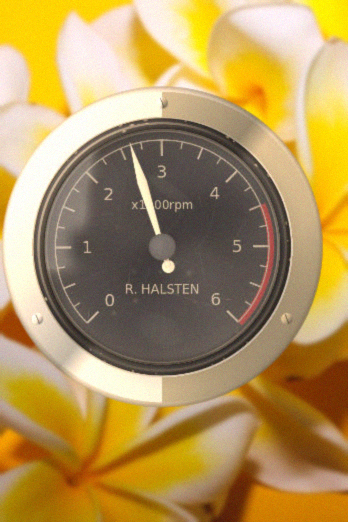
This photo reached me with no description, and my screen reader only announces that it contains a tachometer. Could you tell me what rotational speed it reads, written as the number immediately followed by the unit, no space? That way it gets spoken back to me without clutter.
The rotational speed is 2625rpm
